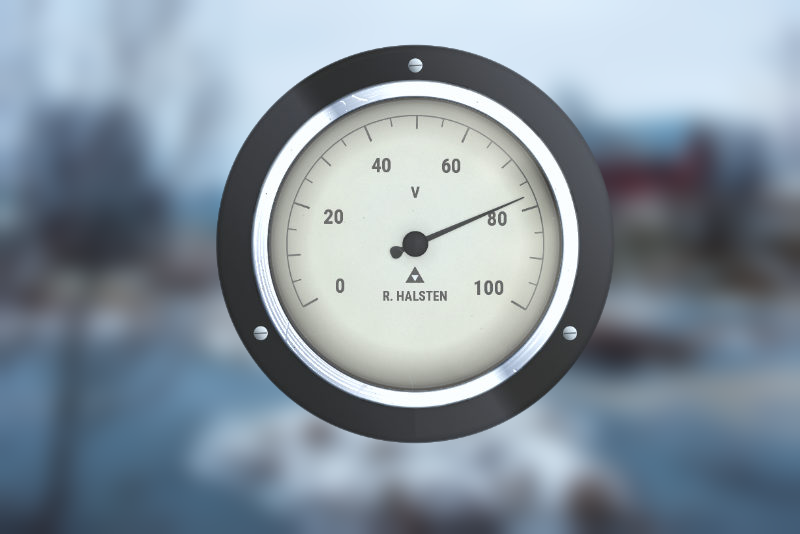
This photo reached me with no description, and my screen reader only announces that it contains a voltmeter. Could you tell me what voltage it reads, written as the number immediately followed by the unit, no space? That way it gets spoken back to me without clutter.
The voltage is 77.5V
